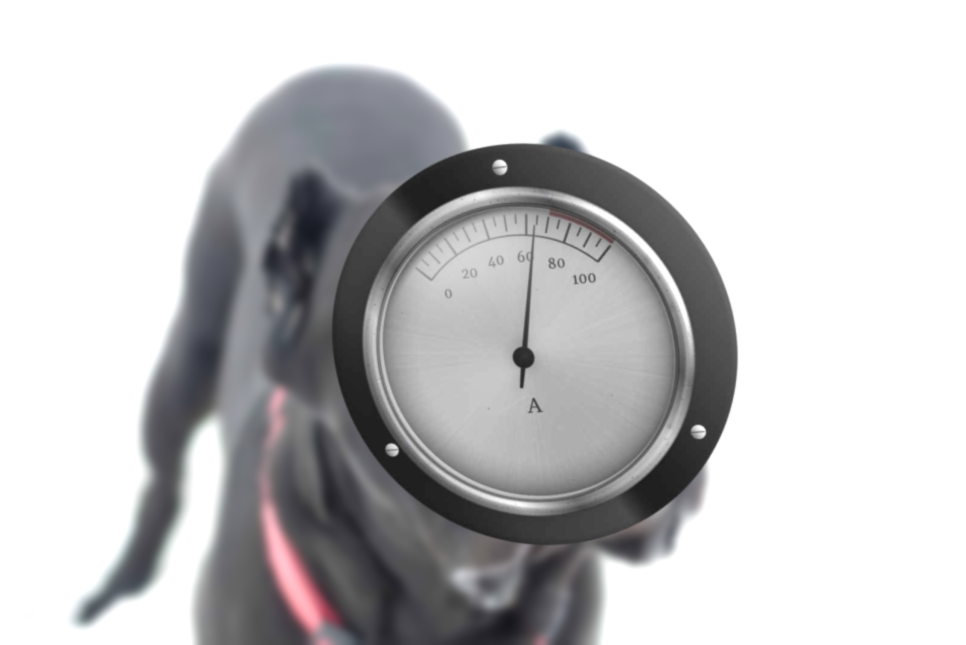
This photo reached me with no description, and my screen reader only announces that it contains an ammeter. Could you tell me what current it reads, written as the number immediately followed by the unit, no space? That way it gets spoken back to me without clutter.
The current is 65A
